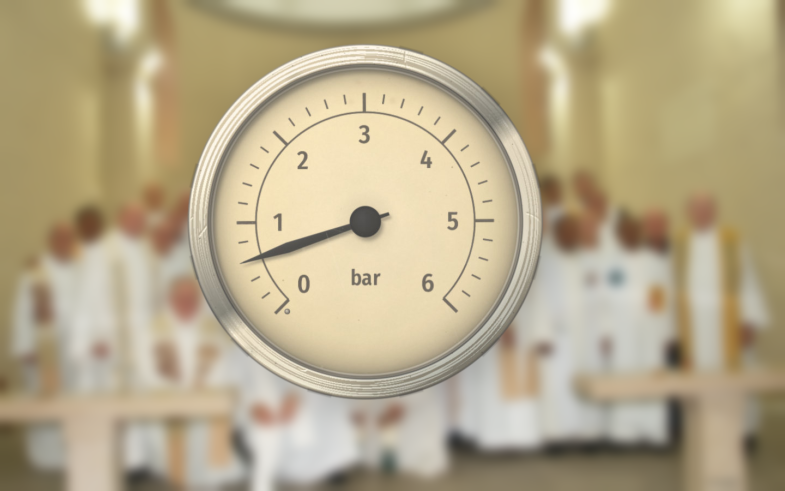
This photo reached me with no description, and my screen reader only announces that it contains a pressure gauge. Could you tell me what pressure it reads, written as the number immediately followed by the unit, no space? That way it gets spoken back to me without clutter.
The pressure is 0.6bar
